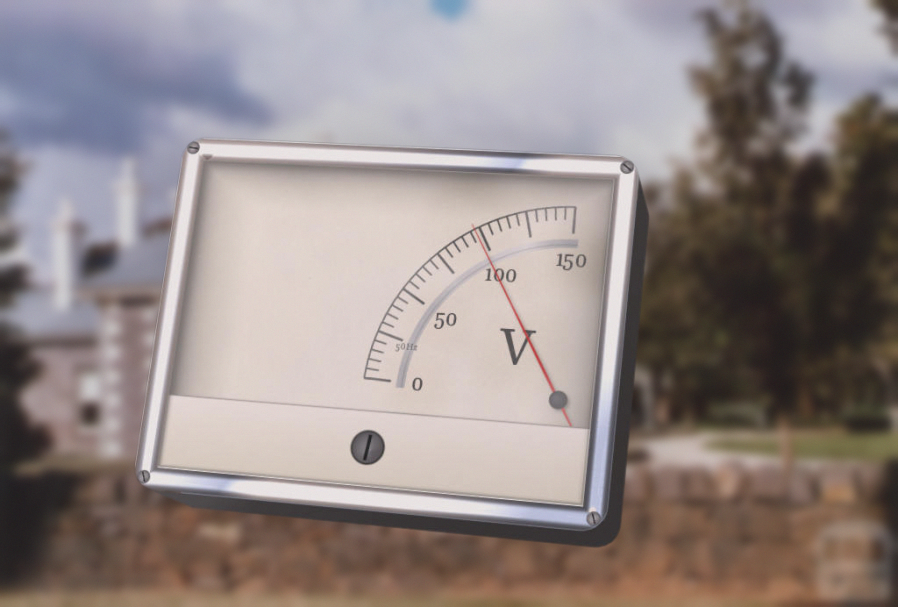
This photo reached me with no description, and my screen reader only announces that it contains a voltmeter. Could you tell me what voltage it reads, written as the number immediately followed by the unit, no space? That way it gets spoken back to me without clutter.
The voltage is 97.5V
